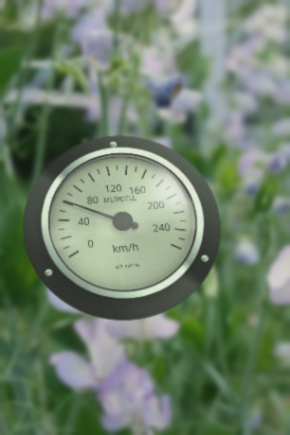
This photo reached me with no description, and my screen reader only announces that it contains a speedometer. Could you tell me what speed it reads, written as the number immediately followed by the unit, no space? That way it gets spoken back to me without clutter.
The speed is 60km/h
